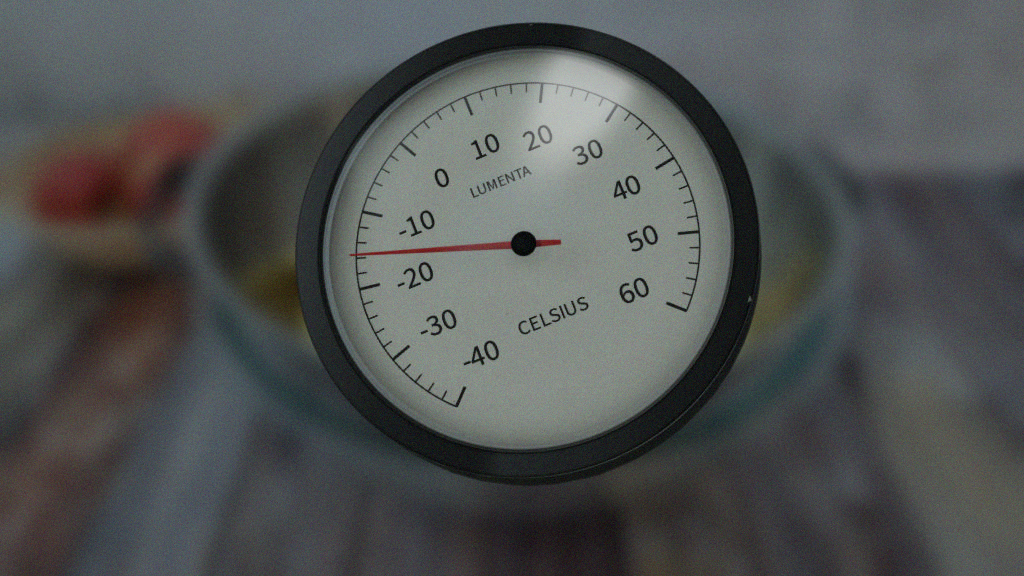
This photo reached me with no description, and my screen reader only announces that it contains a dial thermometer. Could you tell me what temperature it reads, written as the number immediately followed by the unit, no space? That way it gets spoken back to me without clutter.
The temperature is -16°C
